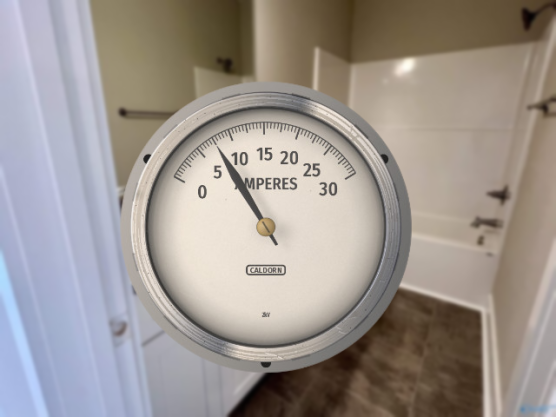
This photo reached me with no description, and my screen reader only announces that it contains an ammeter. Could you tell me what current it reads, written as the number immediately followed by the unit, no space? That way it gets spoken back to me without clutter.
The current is 7.5A
